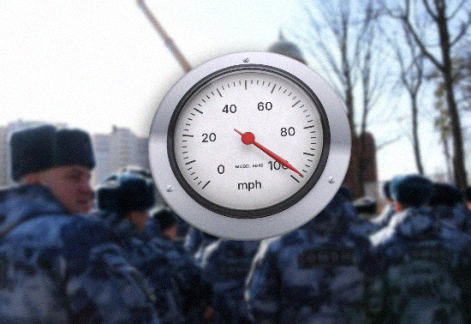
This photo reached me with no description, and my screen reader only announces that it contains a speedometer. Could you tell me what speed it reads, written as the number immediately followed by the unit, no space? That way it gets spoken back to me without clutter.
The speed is 98mph
